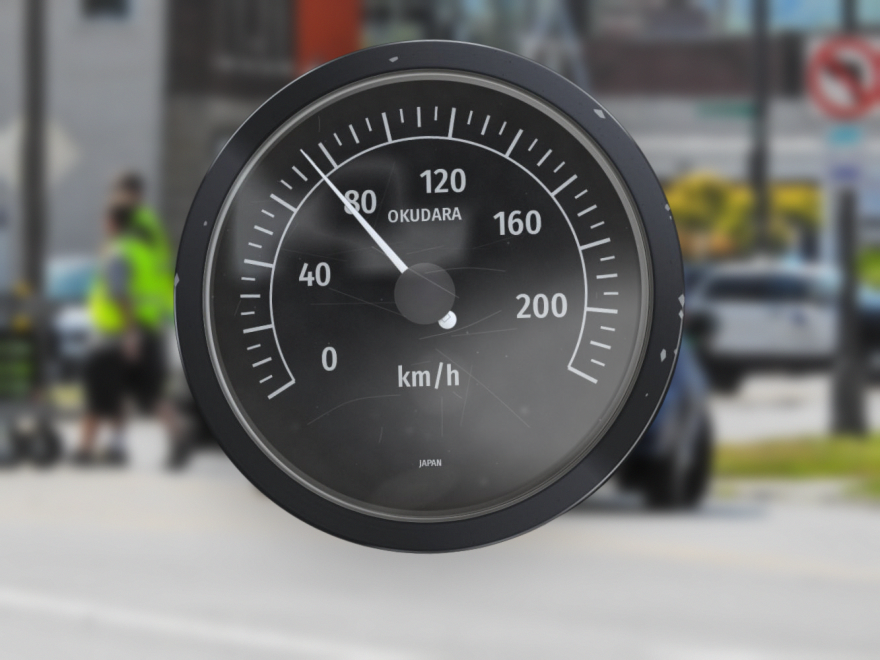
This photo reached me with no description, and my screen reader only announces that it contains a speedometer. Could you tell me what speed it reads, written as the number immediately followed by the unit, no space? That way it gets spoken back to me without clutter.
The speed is 75km/h
